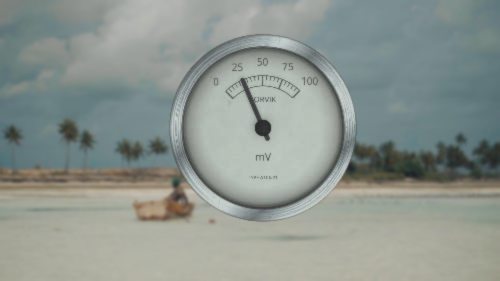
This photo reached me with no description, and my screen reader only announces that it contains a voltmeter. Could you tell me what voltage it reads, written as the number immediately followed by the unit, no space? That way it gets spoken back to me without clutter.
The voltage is 25mV
